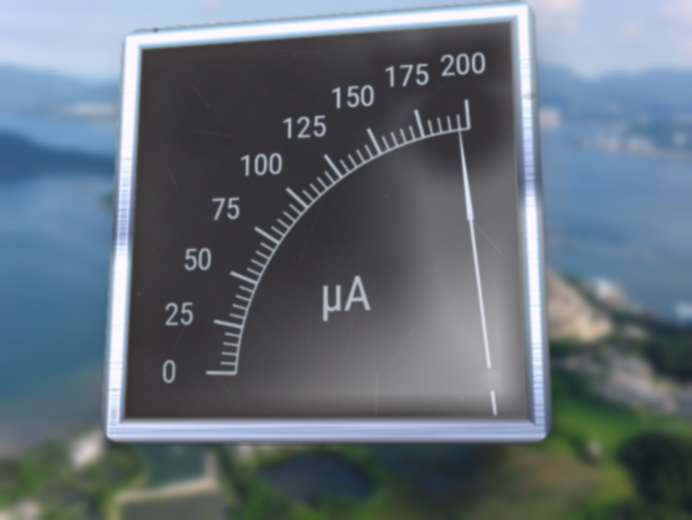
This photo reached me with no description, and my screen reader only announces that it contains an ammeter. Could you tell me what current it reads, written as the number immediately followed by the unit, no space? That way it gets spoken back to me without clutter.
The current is 195µA
